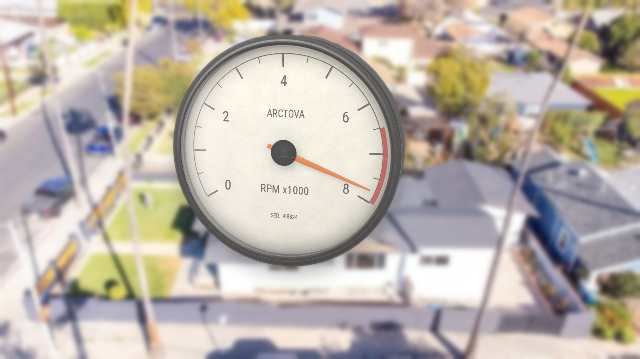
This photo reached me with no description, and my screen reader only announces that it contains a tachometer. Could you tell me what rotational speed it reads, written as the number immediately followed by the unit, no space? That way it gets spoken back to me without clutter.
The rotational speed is 7750rpm
